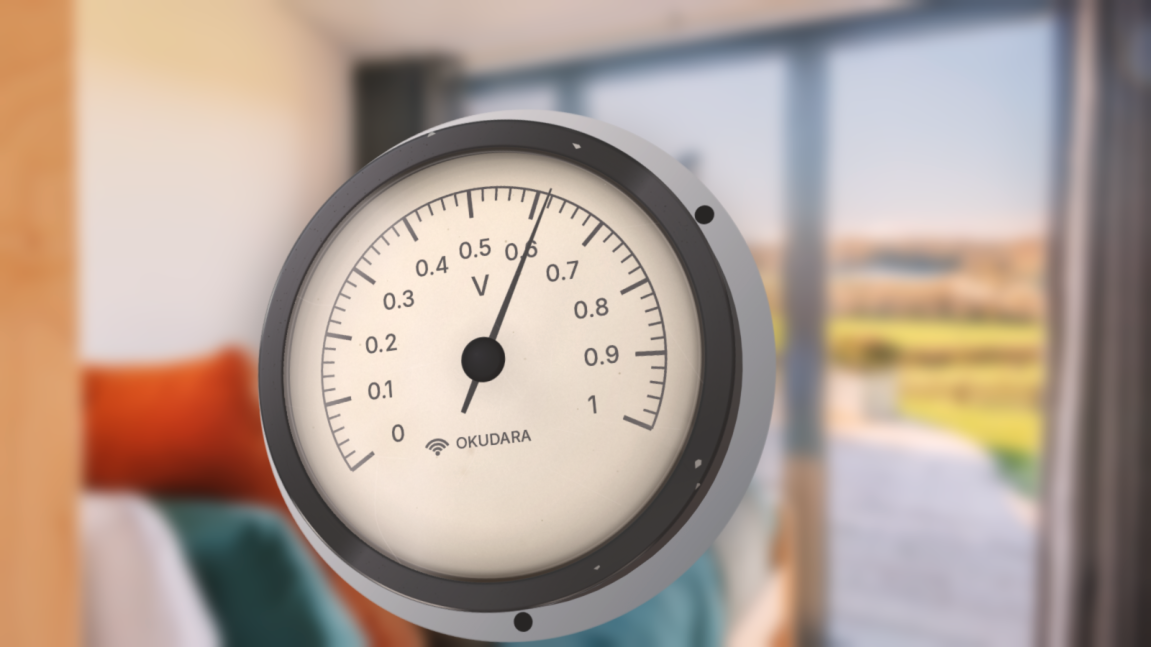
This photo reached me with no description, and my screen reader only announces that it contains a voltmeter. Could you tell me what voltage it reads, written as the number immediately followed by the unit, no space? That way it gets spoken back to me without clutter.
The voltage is 0.62V
